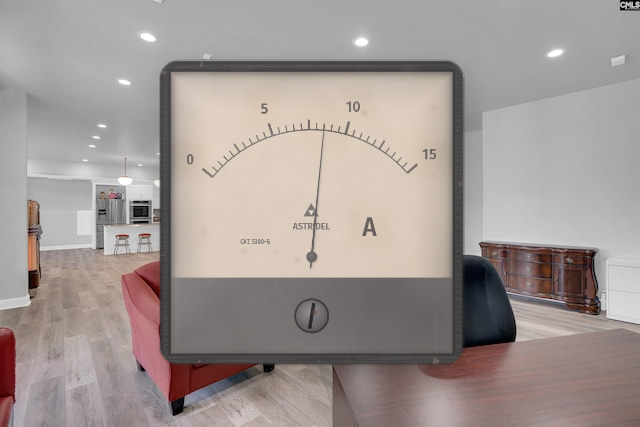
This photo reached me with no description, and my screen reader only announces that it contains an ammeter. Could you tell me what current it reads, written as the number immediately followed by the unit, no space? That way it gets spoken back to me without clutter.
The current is 8.5A
